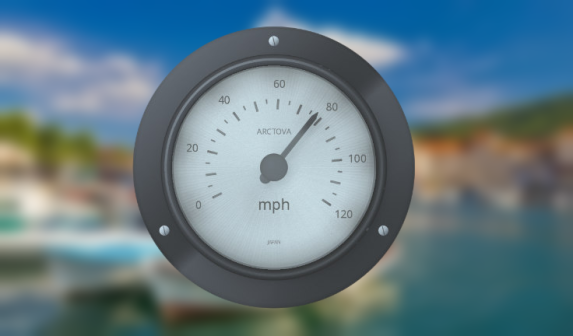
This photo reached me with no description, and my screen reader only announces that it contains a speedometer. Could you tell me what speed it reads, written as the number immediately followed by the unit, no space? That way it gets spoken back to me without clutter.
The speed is 77.5mph
